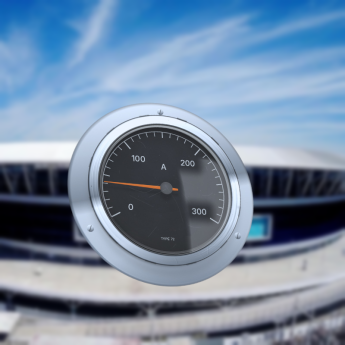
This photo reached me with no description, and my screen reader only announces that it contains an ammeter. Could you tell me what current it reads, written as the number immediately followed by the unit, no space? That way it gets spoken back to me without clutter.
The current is 40A
